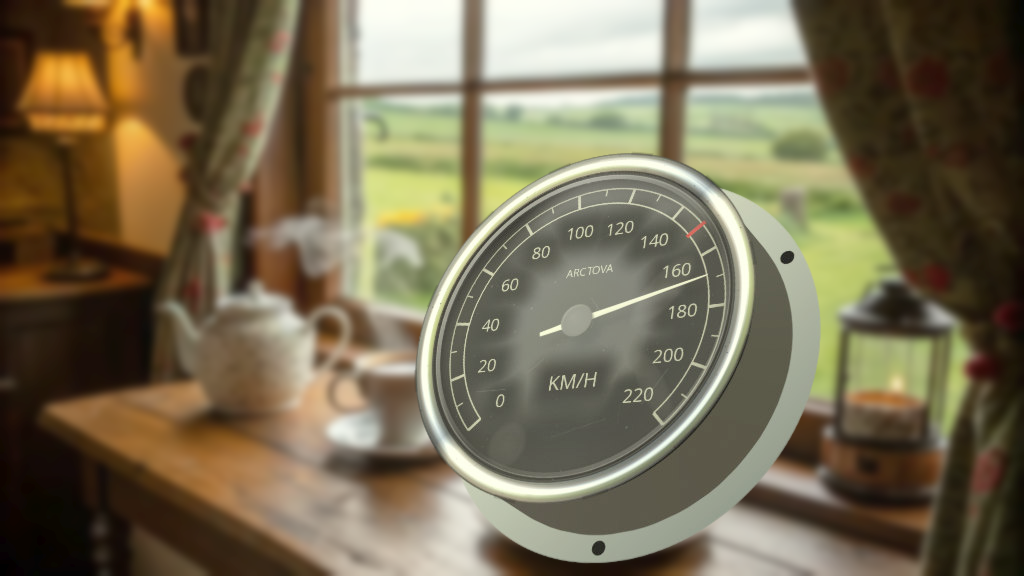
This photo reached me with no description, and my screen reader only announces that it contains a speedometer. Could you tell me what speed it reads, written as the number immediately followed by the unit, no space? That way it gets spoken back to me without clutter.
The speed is 170km/h
